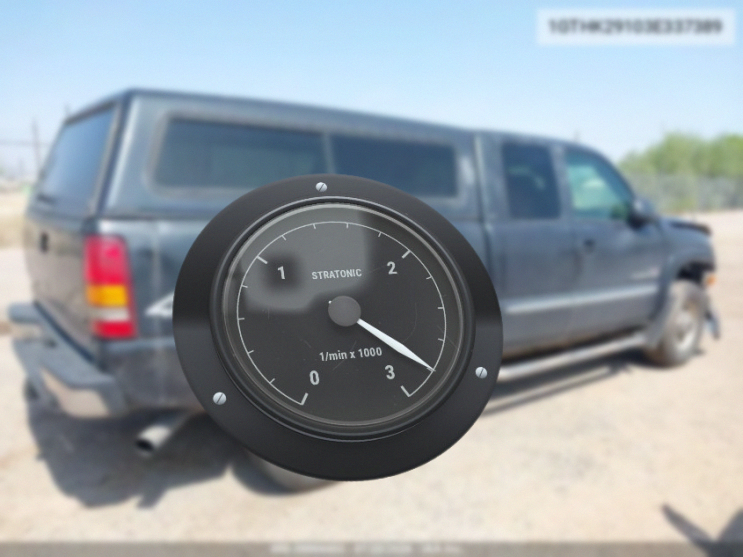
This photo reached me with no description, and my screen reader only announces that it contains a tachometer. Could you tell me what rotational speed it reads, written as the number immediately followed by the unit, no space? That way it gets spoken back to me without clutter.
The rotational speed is 2800rpm
